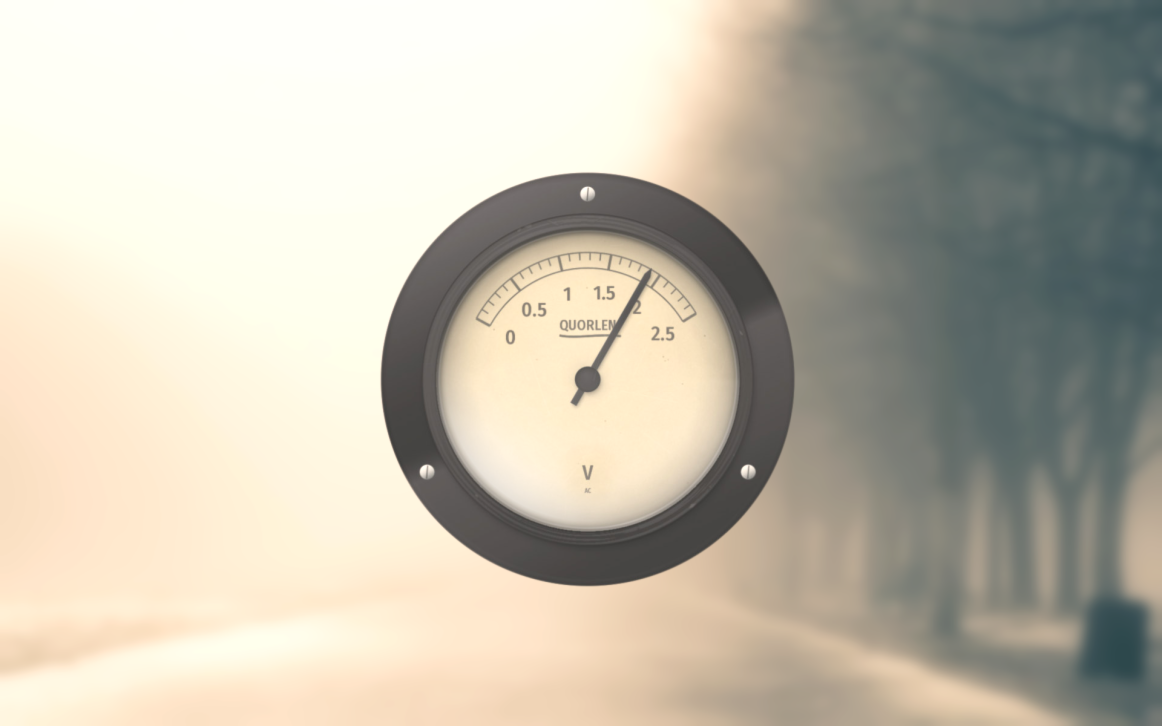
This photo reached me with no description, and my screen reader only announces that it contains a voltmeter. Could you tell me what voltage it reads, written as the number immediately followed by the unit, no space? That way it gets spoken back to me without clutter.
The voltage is 1.9V
